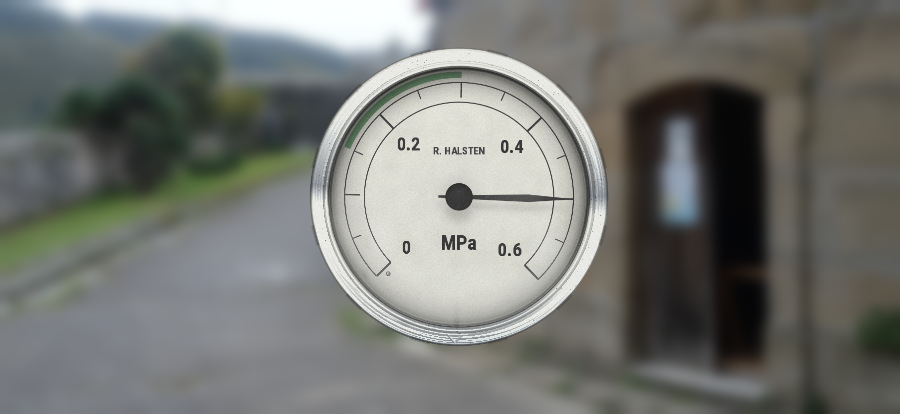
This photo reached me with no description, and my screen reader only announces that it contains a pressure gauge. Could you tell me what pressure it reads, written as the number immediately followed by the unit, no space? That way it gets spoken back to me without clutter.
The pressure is 0.5MPa
